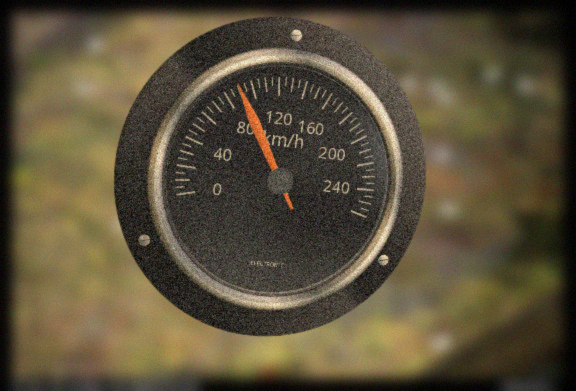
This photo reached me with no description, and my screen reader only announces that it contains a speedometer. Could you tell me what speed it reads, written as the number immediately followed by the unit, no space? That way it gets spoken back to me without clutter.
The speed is 90km/h
